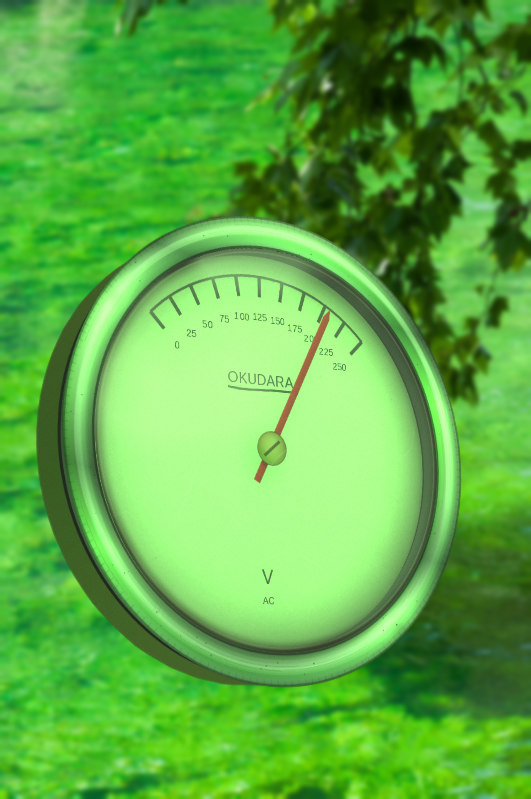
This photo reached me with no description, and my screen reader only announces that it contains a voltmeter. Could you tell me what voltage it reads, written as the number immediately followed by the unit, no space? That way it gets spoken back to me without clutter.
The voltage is 200V
